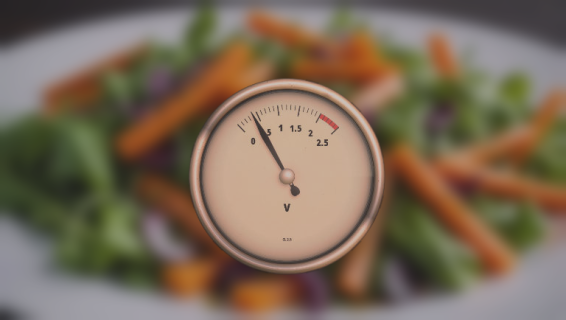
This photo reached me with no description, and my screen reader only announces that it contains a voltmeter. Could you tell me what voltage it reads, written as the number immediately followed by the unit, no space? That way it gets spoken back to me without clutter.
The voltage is 0.4V
